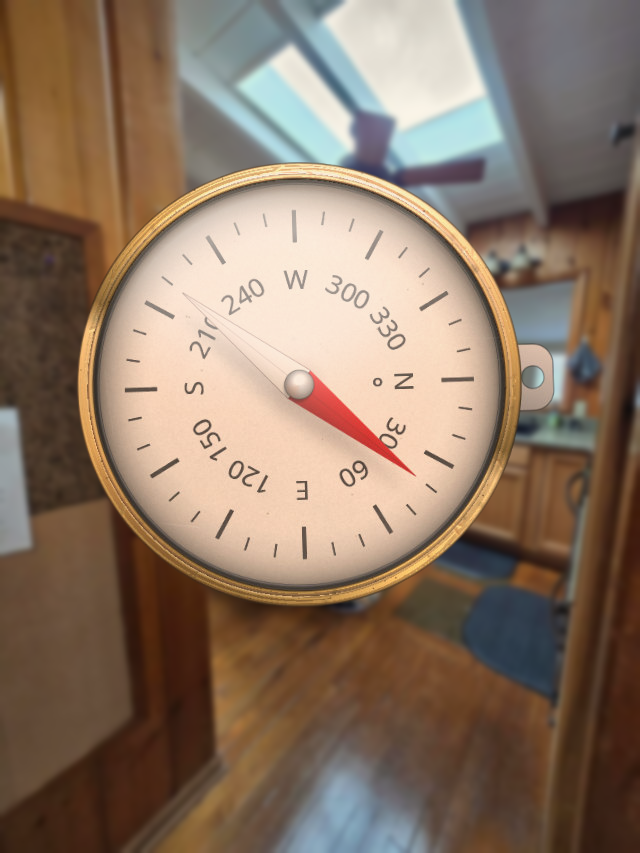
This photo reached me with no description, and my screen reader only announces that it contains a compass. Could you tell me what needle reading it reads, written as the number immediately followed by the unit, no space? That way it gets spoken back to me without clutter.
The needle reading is 40°
